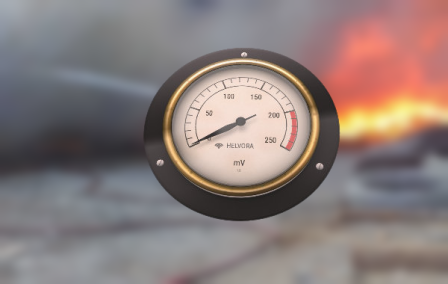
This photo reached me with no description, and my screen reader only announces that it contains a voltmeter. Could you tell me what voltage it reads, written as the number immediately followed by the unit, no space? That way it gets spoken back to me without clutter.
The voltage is 0mV
